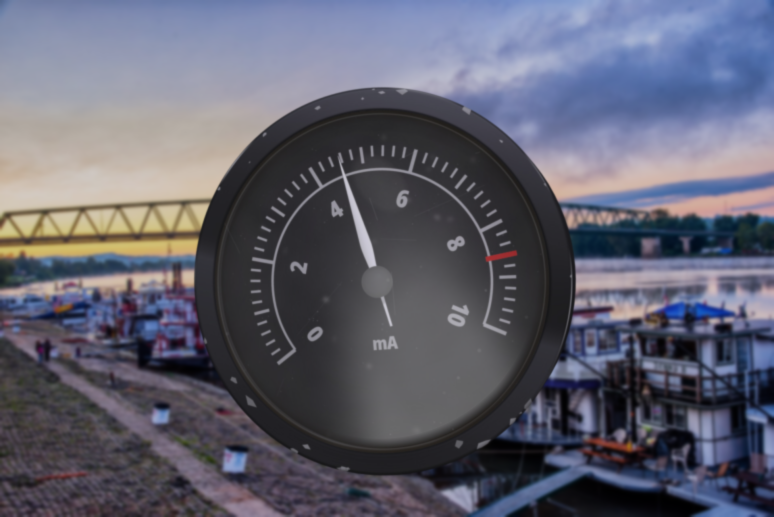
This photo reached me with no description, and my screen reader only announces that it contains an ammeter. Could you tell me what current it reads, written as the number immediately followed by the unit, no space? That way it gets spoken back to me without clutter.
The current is 4.6mA
